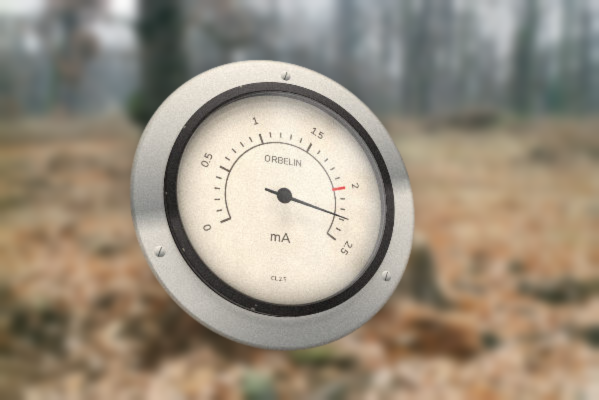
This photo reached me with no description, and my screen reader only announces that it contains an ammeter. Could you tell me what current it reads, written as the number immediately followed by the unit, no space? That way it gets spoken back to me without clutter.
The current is 2.3mA
